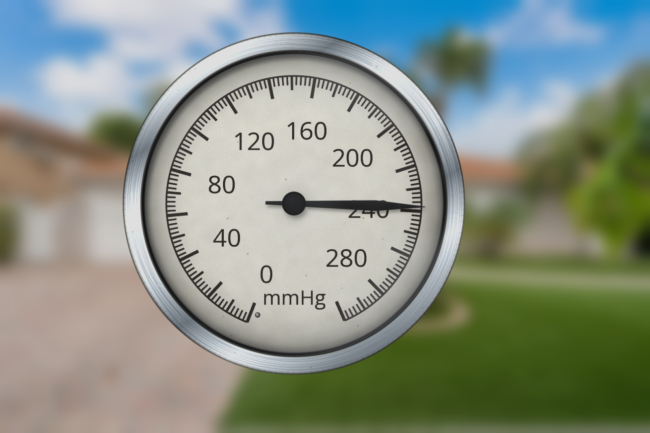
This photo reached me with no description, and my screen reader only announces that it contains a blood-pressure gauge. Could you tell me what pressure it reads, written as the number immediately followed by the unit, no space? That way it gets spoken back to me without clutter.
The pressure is 238mmHg
